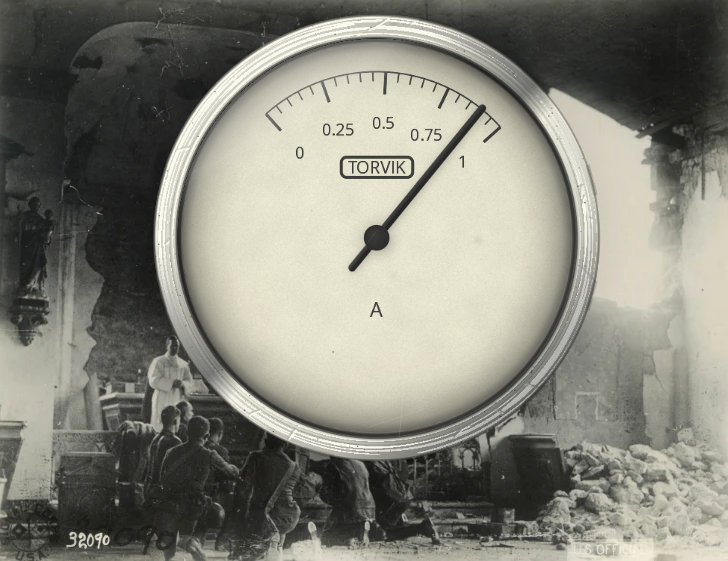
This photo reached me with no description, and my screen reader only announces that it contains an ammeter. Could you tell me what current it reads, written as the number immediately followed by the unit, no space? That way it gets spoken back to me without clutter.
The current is 0.9A
